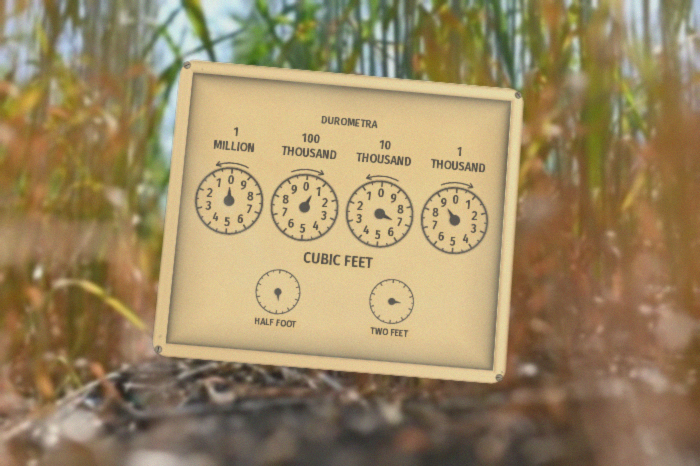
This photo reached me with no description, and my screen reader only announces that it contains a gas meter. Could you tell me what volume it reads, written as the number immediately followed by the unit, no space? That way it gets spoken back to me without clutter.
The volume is 6900ft³
